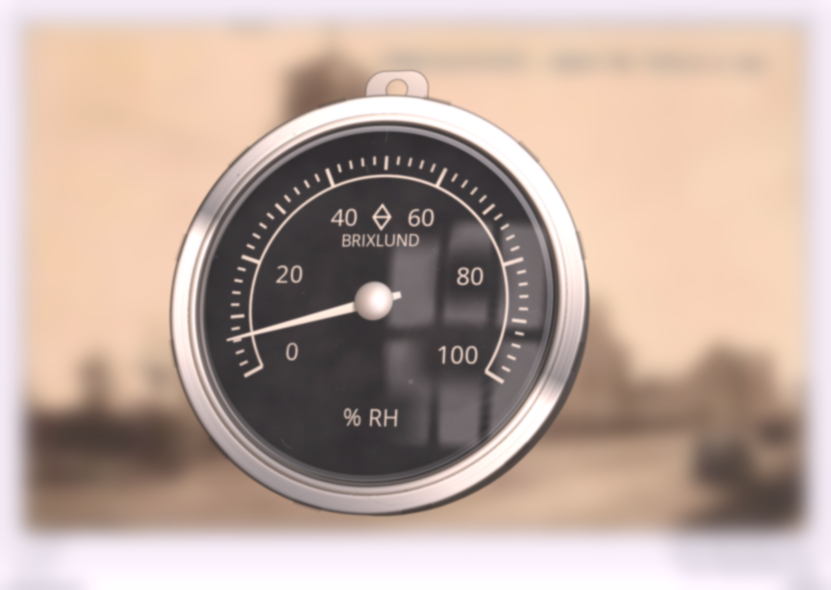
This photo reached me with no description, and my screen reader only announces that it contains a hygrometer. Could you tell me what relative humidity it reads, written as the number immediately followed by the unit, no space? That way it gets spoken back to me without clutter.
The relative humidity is 6%
